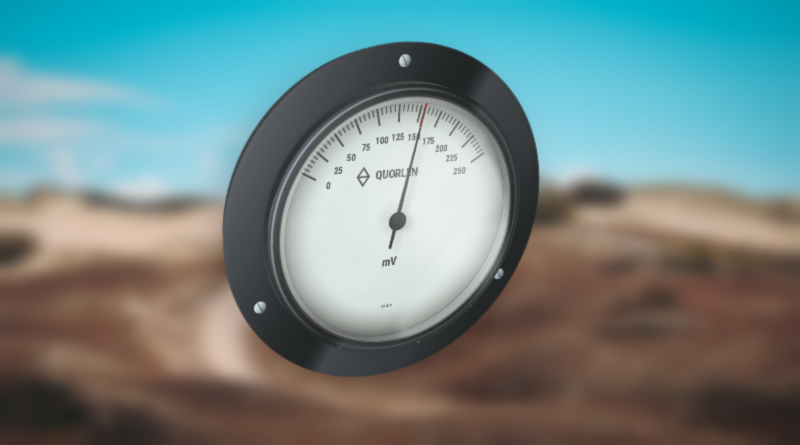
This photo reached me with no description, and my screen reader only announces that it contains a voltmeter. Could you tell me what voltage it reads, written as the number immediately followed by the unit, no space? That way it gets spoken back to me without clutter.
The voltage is 150mV
